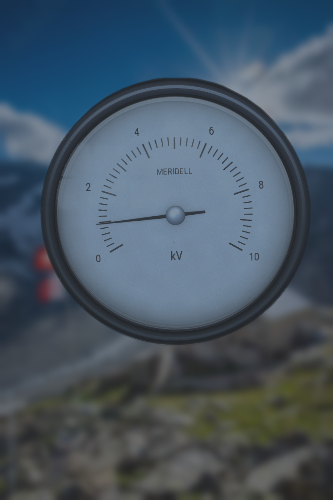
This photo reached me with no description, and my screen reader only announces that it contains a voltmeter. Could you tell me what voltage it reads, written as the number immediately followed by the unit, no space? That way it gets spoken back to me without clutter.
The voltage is 1kV
